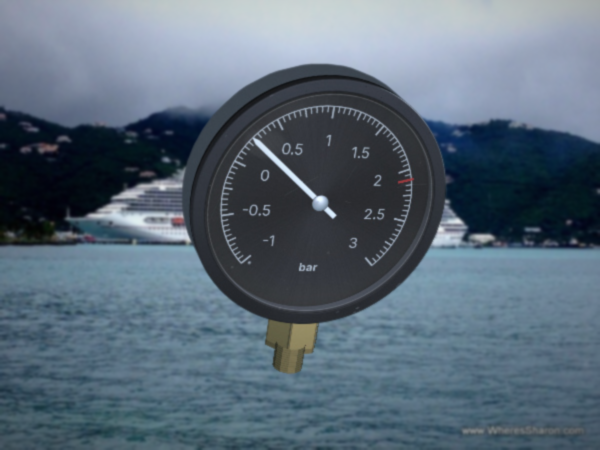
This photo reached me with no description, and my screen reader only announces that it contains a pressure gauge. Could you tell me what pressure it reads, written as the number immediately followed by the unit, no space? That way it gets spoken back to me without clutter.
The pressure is 0.25bar
